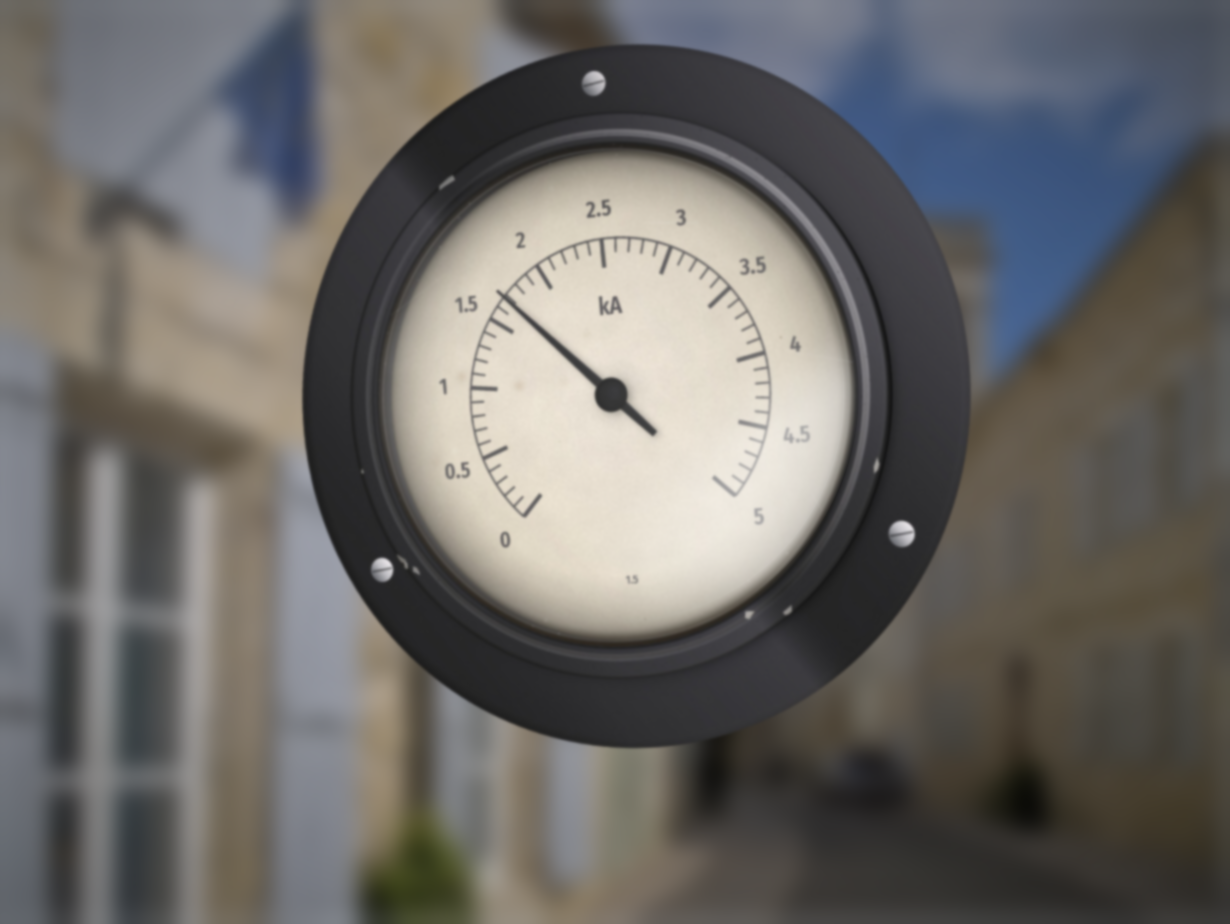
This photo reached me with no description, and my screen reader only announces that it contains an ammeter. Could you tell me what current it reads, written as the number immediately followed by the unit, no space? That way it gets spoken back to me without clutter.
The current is 1.7kA
